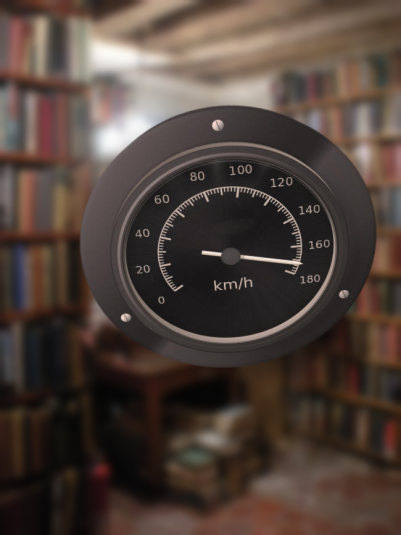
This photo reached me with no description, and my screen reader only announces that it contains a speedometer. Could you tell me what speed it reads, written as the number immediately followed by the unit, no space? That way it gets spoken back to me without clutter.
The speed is 170km/h
